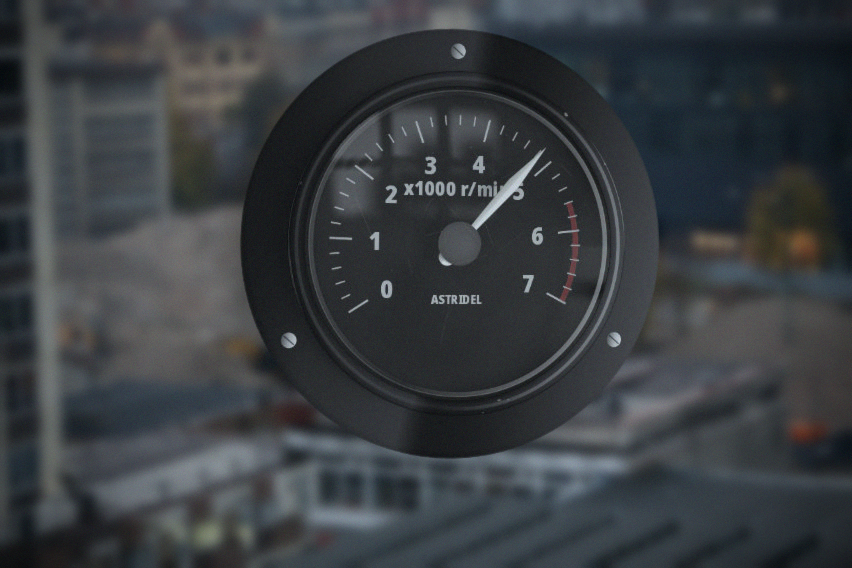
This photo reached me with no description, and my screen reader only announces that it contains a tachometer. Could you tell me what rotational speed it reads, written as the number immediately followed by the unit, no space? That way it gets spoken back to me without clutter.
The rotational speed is 4800rpm
